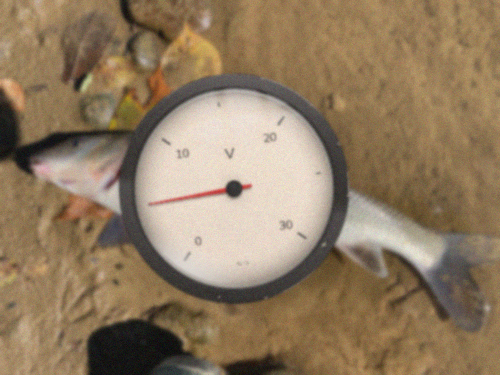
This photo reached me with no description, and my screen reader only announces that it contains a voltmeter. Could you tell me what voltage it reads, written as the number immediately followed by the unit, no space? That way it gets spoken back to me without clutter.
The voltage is 5V
